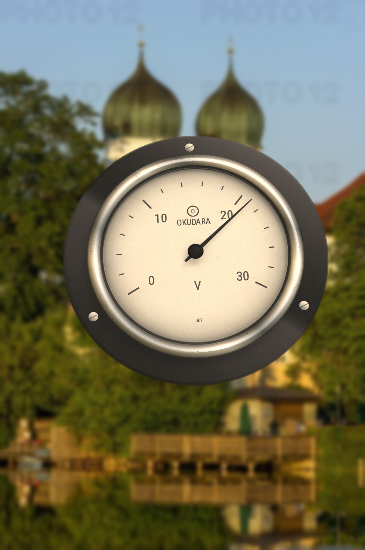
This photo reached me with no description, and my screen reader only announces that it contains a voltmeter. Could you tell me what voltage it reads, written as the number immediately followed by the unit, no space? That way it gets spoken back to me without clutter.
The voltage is 21V
